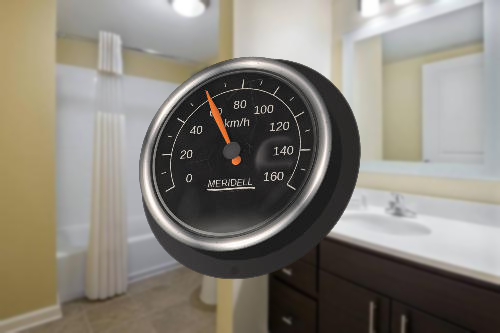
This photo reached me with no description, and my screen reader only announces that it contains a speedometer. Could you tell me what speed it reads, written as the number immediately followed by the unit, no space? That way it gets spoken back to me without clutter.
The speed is 60km/h
